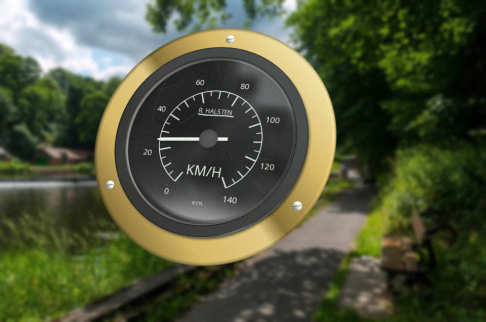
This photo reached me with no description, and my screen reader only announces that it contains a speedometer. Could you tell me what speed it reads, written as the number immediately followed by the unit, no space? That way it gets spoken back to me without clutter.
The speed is 25km/h
